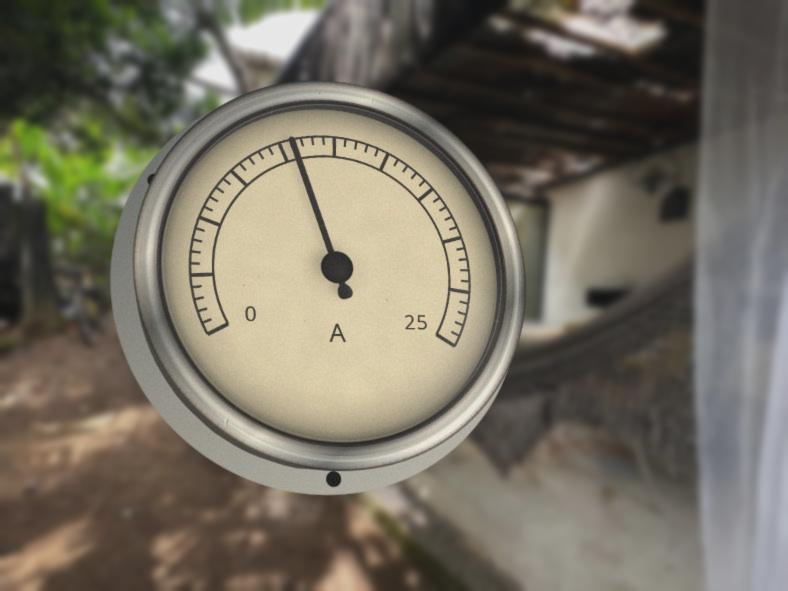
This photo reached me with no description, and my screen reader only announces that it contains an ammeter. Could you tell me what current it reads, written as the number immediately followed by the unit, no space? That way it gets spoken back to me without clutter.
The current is 10.5A
